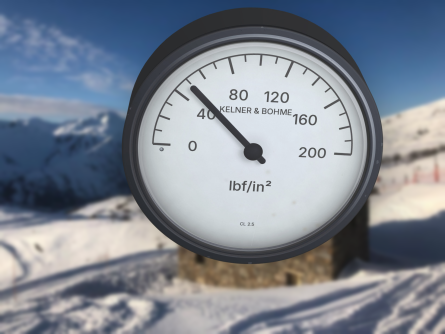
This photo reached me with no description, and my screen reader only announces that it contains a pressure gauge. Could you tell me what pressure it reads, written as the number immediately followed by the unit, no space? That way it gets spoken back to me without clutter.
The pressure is 50psi
